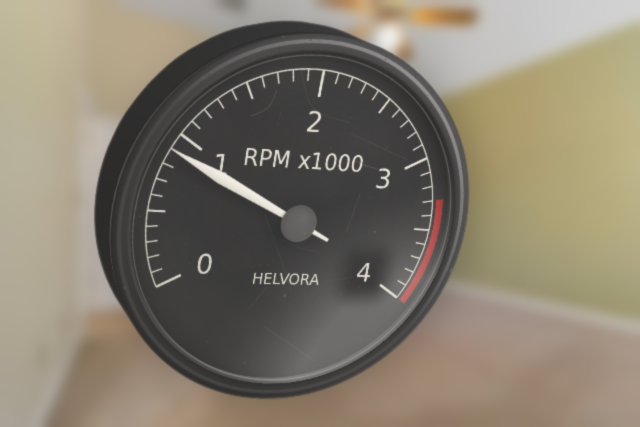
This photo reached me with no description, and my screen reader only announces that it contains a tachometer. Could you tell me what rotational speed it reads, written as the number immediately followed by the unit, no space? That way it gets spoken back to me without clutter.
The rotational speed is 900rpm
